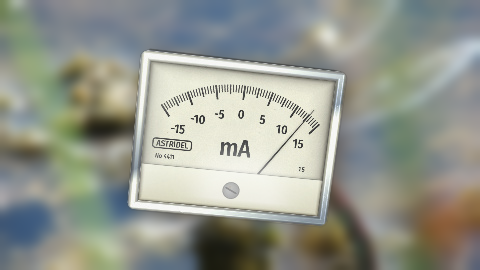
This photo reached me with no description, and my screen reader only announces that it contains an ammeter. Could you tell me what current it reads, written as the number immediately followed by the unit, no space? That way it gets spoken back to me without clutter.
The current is 12.5mA
